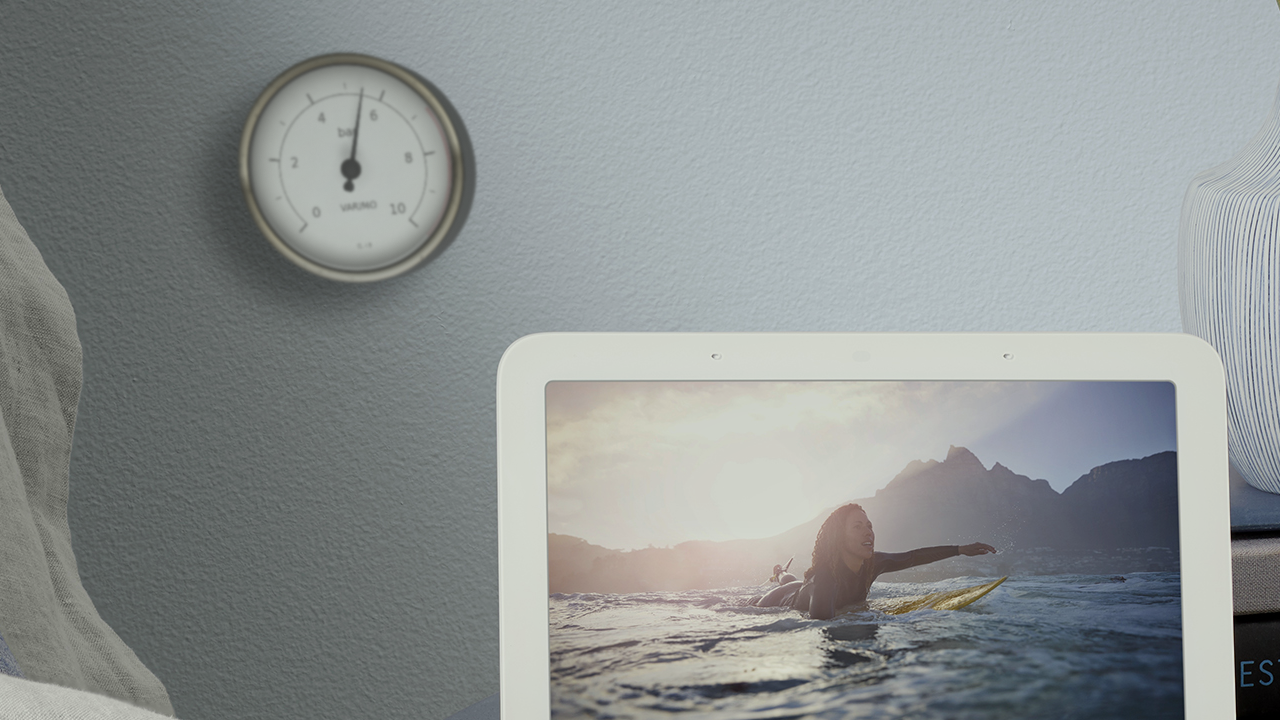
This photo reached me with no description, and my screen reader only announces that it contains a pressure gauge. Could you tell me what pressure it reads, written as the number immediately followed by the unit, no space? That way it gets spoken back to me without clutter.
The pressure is 5.5bar
